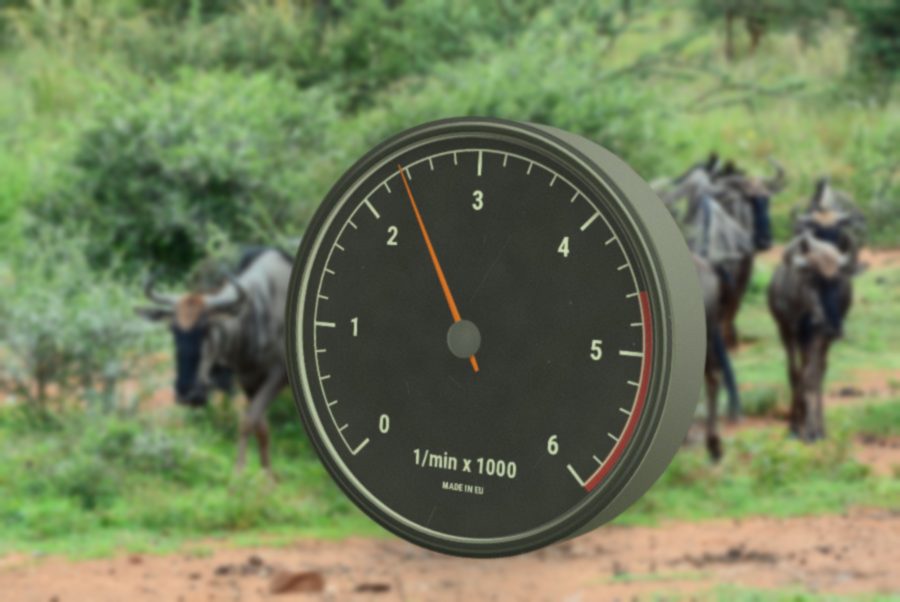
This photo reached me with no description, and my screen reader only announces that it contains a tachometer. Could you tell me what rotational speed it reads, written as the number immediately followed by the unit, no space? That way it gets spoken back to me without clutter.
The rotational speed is 2400rpm
